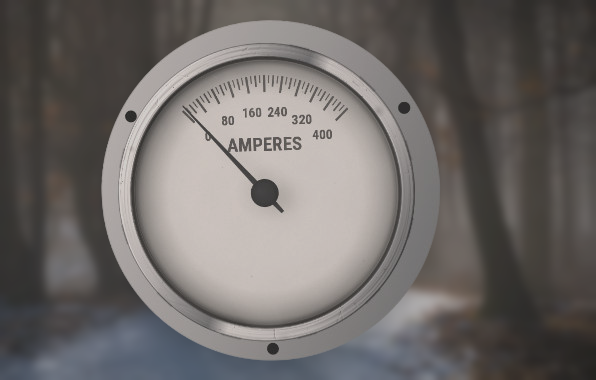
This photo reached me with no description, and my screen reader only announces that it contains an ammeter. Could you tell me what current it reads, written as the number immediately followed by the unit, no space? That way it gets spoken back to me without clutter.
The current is 10A
